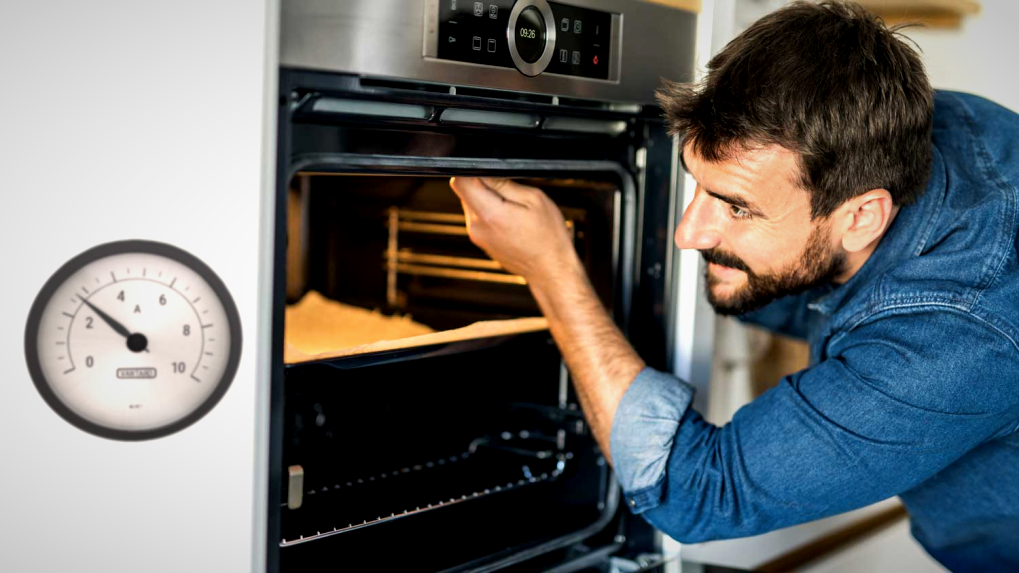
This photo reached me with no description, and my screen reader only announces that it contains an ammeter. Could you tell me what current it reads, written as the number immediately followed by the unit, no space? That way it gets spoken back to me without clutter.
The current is 2.75A
